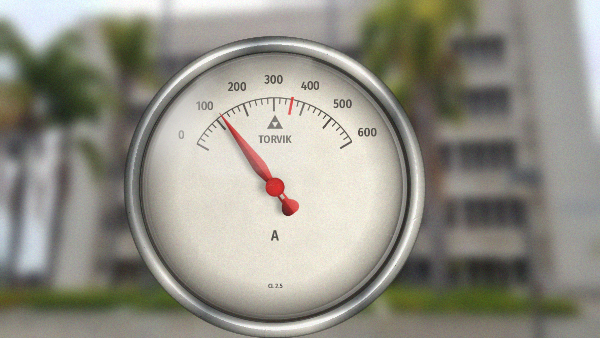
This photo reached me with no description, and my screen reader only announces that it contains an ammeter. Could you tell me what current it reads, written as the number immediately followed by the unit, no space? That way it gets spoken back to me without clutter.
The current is 120A
